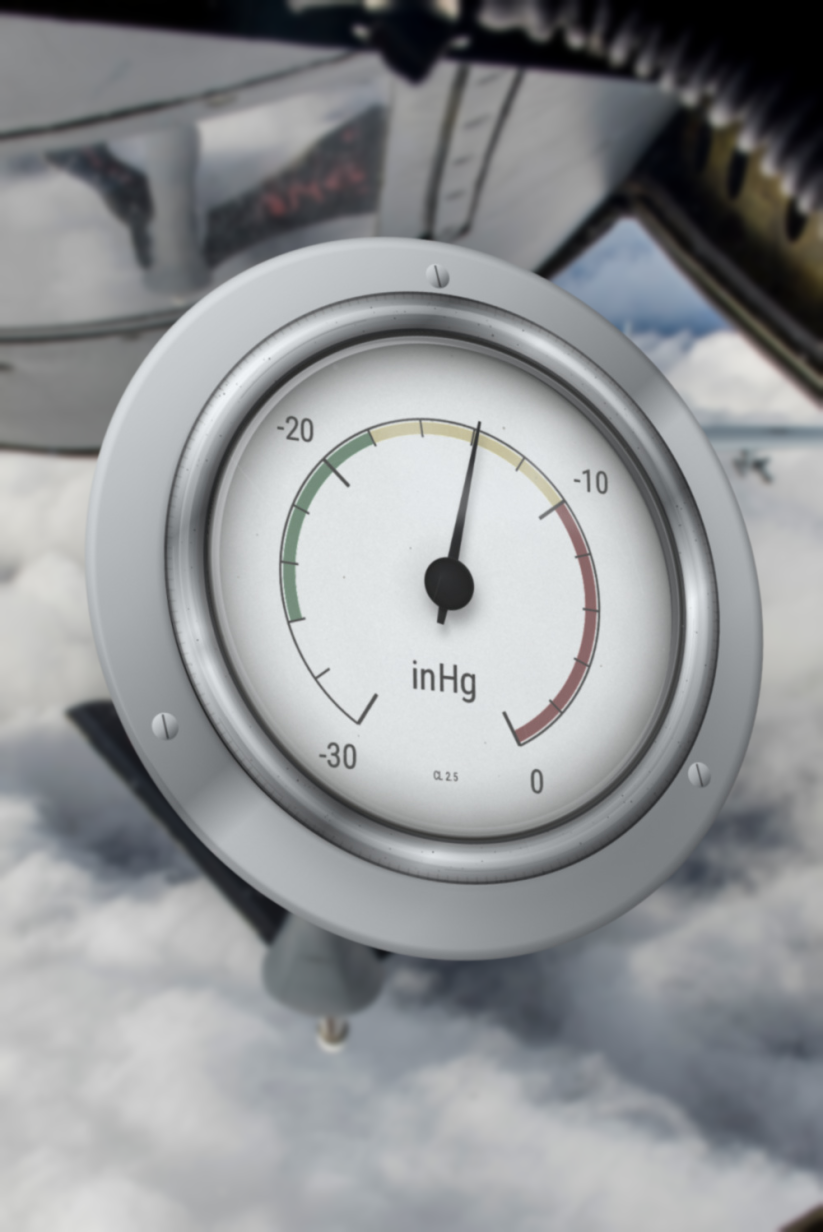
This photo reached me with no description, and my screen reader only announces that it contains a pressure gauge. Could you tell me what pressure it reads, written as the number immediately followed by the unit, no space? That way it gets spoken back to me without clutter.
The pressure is -14inHg
